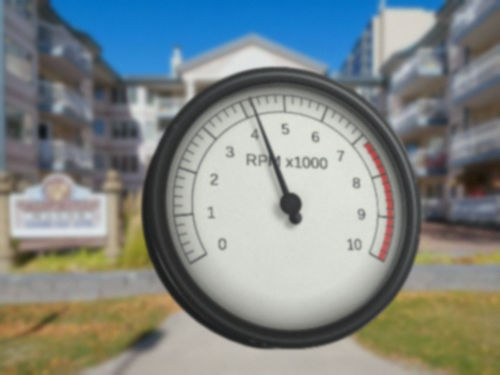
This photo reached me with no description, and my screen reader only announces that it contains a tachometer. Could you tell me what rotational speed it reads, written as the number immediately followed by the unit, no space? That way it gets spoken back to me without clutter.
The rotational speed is 4200rpm
